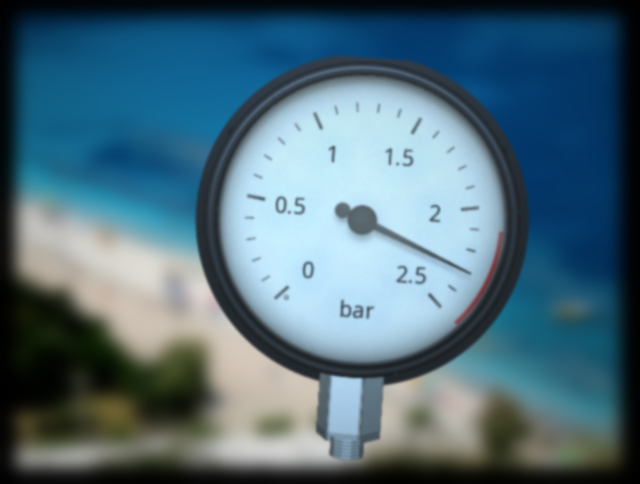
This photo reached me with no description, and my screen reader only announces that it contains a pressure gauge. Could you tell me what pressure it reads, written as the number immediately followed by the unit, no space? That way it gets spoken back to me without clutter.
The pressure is 2.3bar
